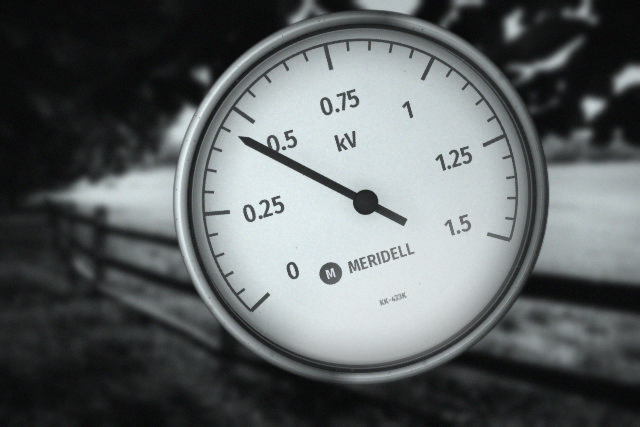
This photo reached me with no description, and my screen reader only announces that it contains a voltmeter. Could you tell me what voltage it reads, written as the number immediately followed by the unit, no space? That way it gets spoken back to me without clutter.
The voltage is 0.45kV
